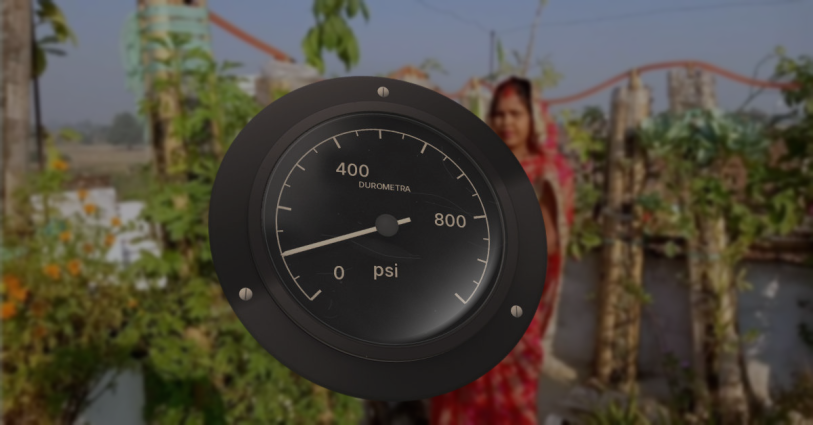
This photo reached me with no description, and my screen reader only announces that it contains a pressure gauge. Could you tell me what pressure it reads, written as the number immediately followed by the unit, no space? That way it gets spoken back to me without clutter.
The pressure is 100psi
